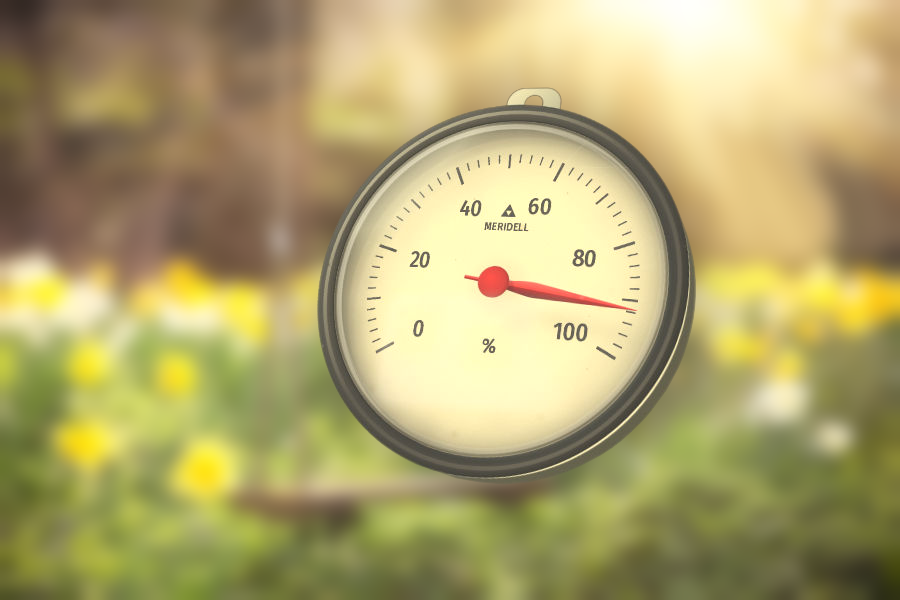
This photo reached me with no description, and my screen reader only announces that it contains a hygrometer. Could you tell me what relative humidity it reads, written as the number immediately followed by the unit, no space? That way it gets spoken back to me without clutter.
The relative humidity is 92%
